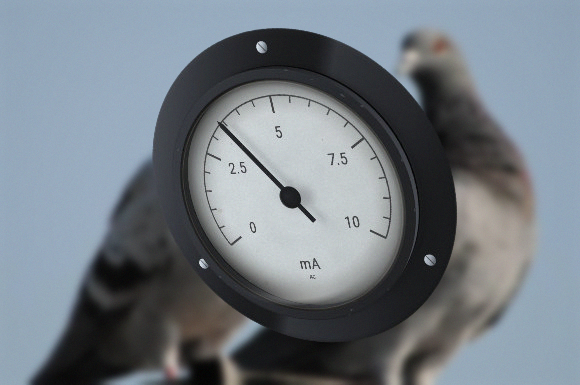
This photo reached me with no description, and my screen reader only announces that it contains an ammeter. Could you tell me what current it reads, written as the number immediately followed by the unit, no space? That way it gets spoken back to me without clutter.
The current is 3.5mA
